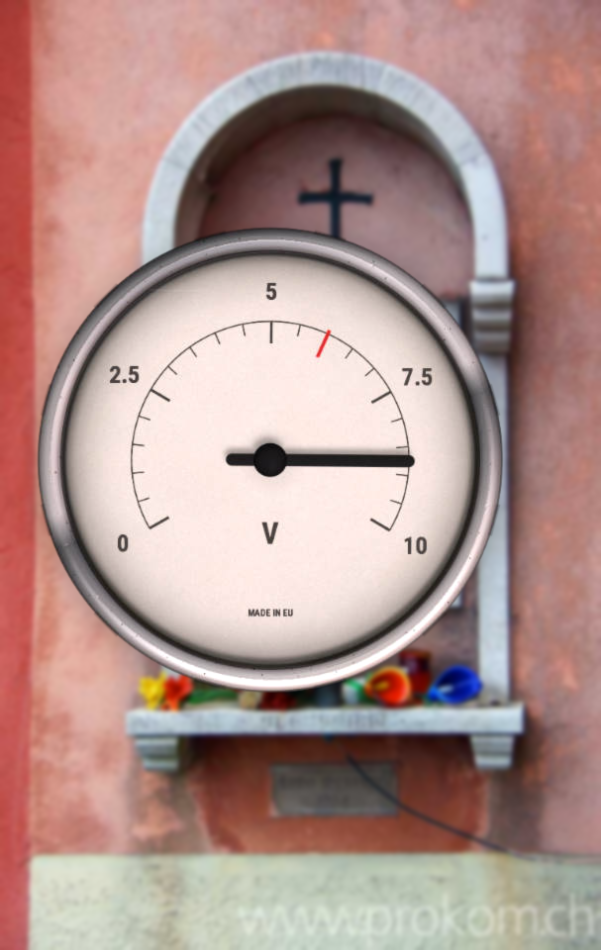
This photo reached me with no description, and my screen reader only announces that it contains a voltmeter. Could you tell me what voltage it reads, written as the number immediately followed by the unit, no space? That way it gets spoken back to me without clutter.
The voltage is 8.75V
